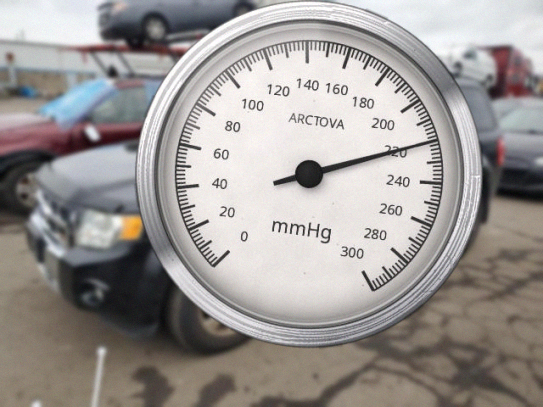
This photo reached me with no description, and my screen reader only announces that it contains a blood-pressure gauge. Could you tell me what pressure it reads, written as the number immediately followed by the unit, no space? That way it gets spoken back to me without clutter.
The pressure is 220mmHg
